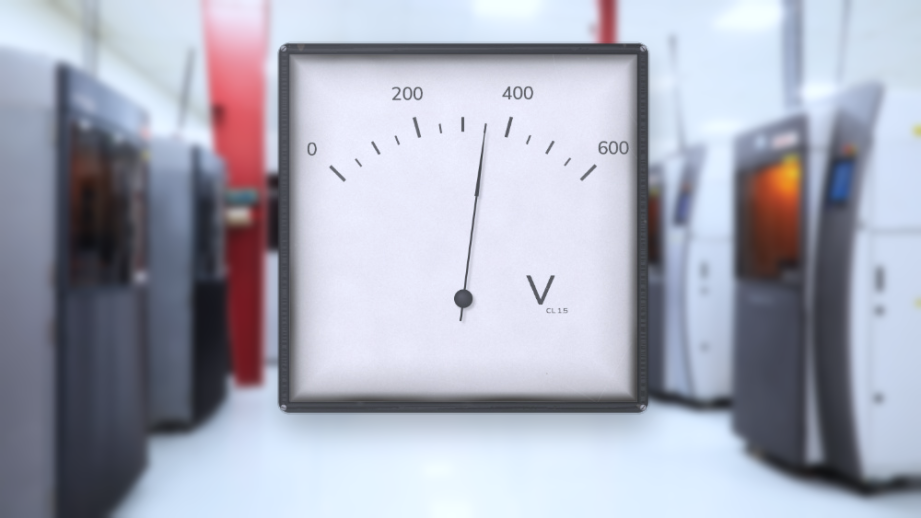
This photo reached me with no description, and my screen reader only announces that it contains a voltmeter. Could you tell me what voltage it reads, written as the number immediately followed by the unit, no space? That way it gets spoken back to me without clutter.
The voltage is 350V
